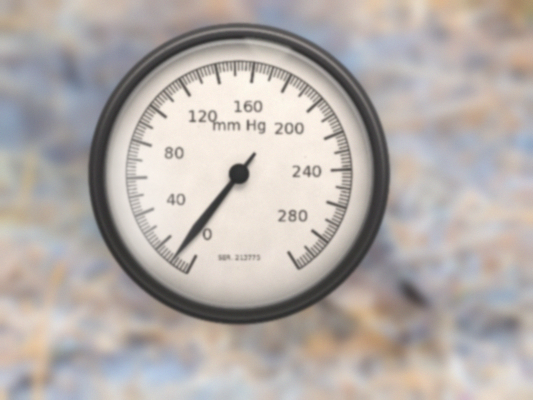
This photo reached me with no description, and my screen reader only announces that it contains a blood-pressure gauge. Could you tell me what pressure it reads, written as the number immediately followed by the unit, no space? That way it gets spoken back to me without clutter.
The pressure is 10mmHg
